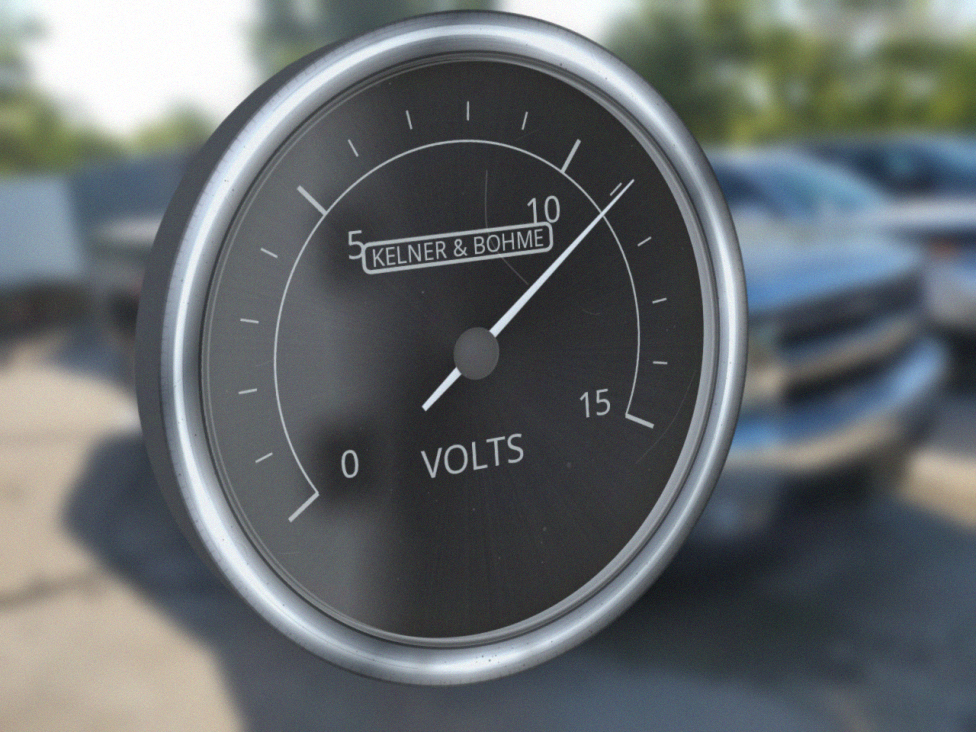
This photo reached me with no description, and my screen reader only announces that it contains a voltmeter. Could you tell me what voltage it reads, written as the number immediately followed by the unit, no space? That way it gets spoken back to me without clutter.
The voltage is 11V
